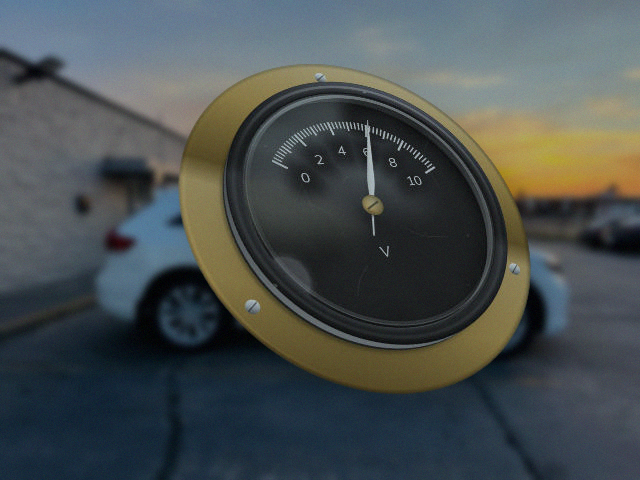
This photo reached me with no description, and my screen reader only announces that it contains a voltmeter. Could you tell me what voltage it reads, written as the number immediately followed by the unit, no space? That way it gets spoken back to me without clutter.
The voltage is 6V
